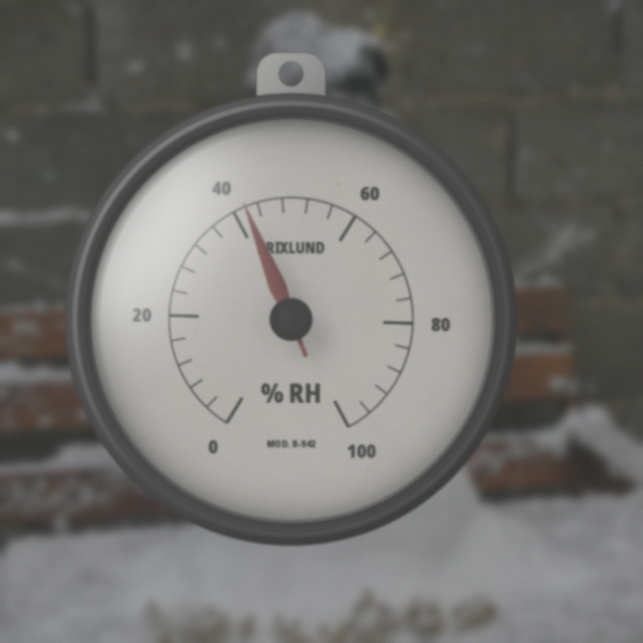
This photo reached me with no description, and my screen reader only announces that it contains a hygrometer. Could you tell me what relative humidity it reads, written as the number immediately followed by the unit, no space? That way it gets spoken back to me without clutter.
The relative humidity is 42%
